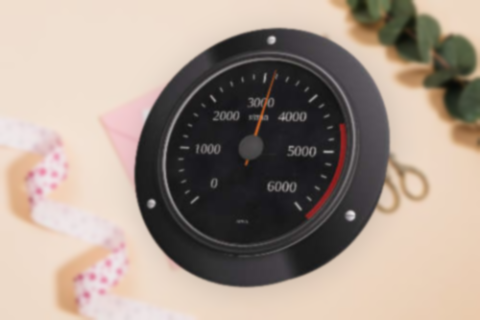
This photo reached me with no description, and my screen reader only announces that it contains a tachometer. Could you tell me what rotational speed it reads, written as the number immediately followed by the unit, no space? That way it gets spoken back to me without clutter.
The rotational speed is 3200rpm
